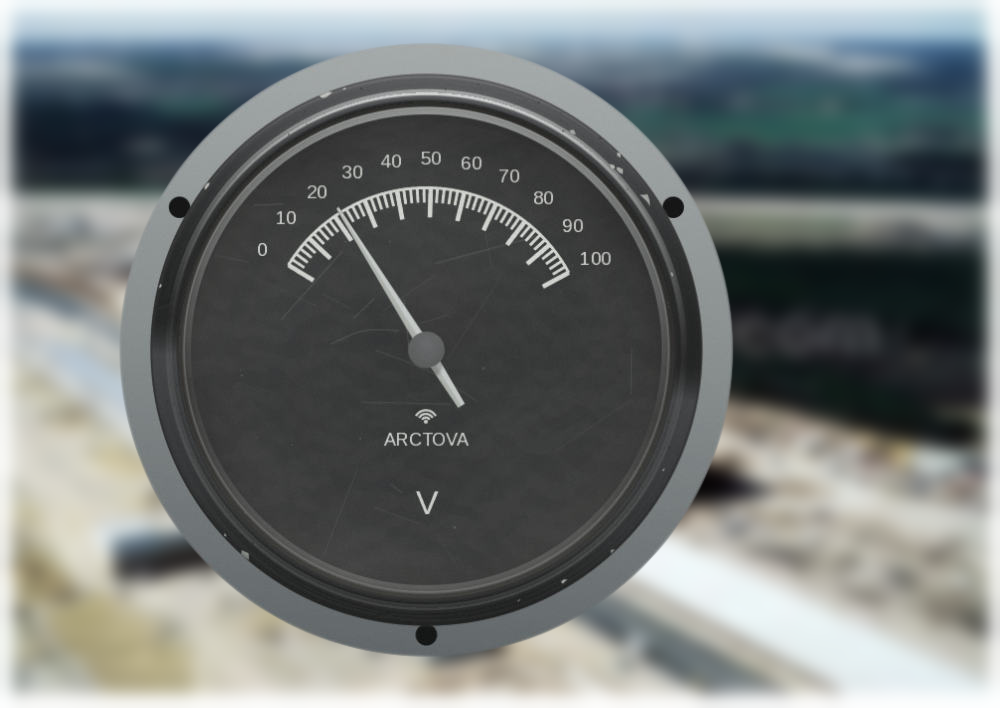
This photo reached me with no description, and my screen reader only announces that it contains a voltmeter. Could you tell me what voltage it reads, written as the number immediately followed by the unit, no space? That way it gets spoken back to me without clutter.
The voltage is 22V
